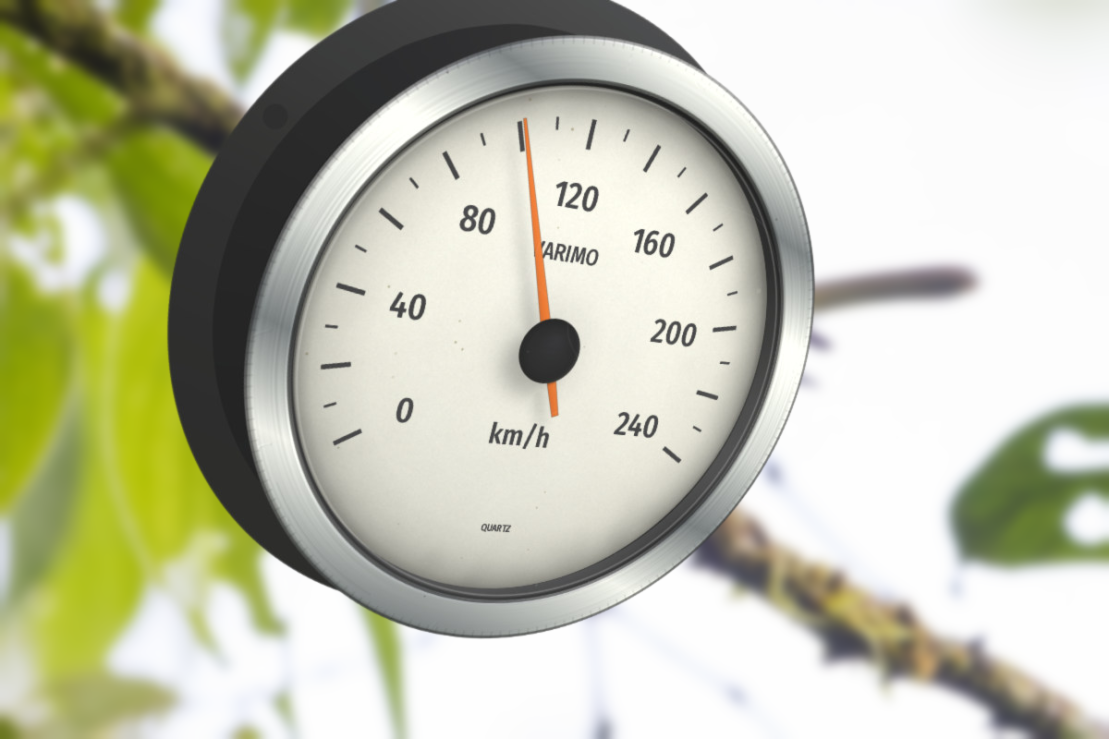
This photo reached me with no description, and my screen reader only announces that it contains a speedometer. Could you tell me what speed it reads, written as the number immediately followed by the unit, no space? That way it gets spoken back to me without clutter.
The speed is 100km/h
